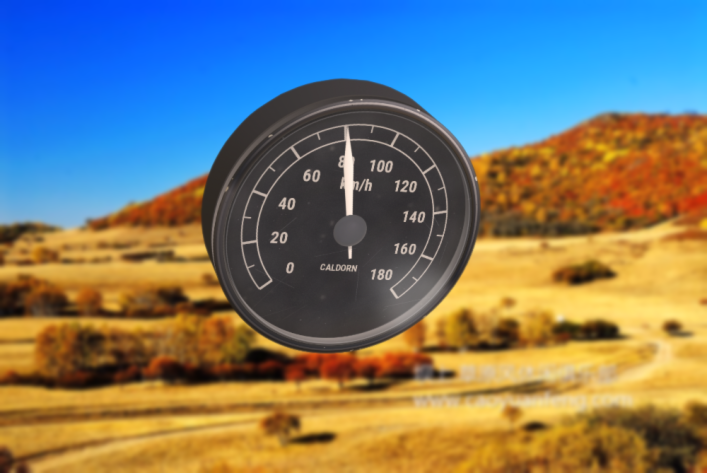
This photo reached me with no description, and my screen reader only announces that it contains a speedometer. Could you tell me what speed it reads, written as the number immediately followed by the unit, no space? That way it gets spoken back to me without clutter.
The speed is 80km/h
